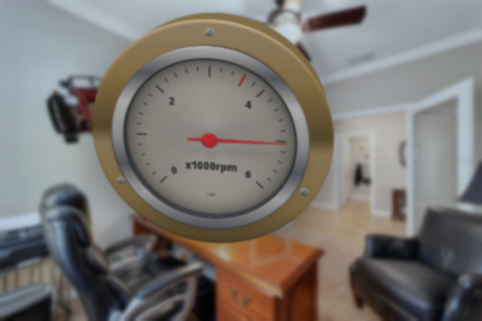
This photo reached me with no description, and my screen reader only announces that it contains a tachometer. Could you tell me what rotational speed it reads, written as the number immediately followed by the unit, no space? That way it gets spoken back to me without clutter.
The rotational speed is 5000rpm
